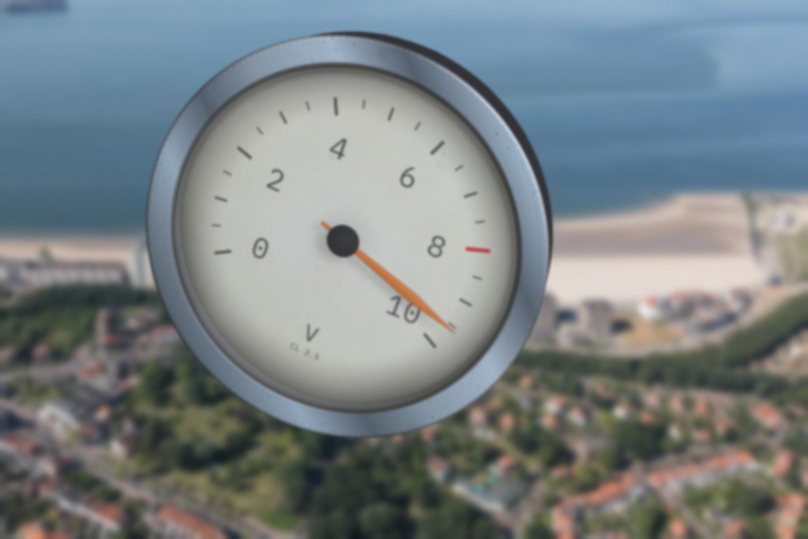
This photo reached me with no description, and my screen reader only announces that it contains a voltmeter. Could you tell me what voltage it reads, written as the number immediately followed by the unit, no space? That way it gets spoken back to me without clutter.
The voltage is 9.5V
